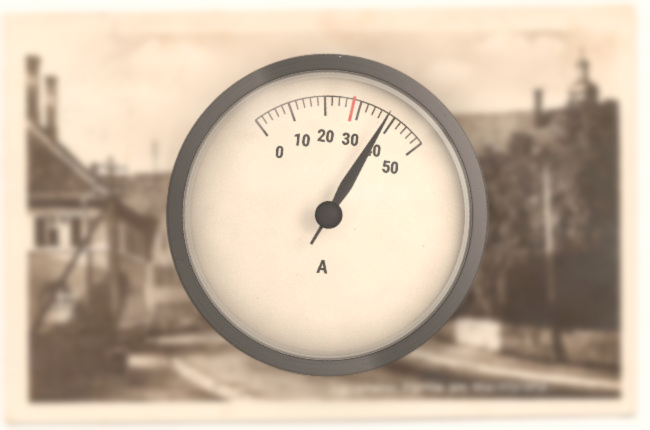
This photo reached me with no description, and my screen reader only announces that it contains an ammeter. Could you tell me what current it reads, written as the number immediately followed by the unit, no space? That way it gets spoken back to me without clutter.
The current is 38A
